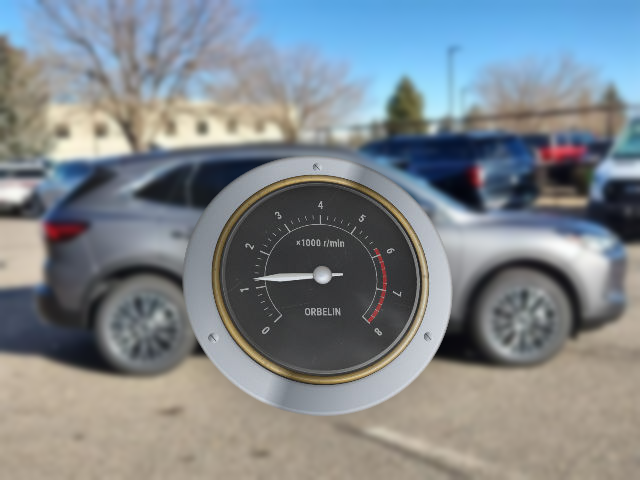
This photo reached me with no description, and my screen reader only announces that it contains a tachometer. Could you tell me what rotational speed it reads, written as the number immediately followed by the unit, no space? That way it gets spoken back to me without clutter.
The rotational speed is 1200rpm
